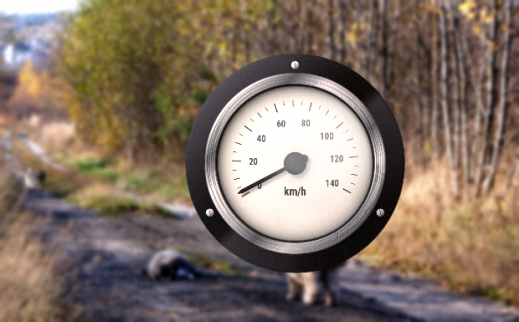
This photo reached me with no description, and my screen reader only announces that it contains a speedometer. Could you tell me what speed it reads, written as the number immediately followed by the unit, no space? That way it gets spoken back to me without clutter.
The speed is 2.5km/h
